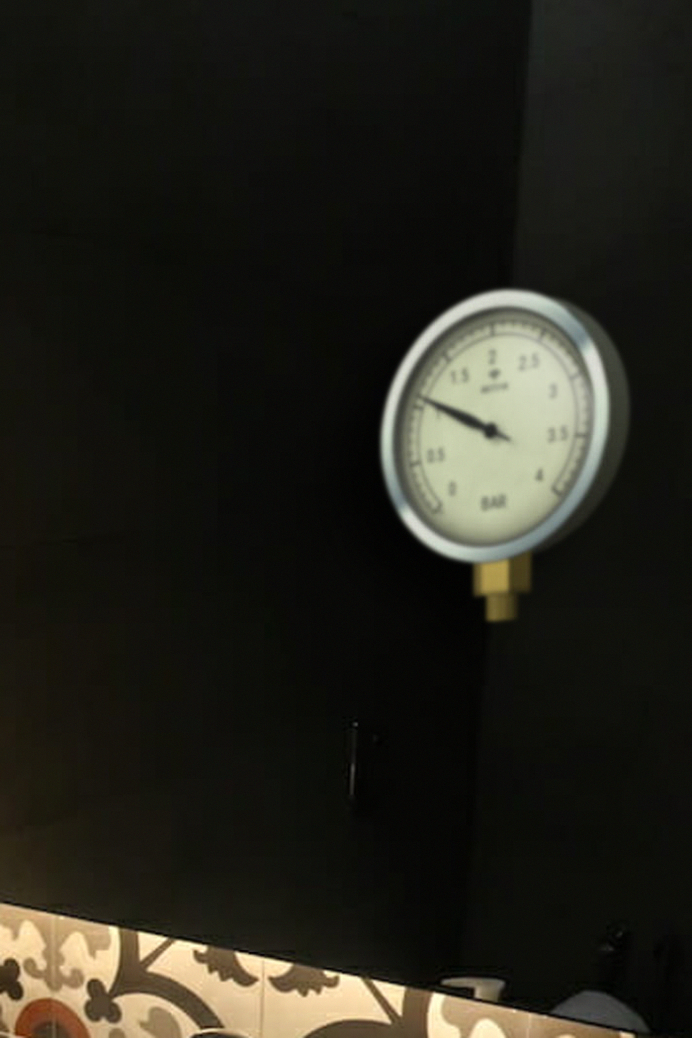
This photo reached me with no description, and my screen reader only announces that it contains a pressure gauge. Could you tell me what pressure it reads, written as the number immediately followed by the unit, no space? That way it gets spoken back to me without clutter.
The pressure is 1.1bar
